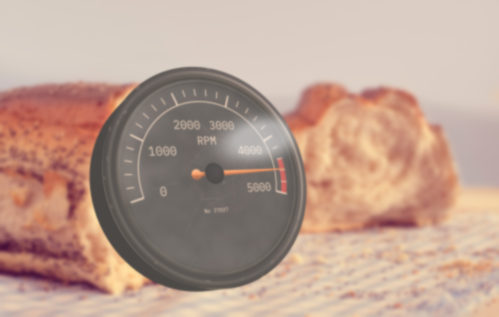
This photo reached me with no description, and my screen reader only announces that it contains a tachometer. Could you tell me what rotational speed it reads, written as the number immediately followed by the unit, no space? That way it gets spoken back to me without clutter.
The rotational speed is 4600rpm
